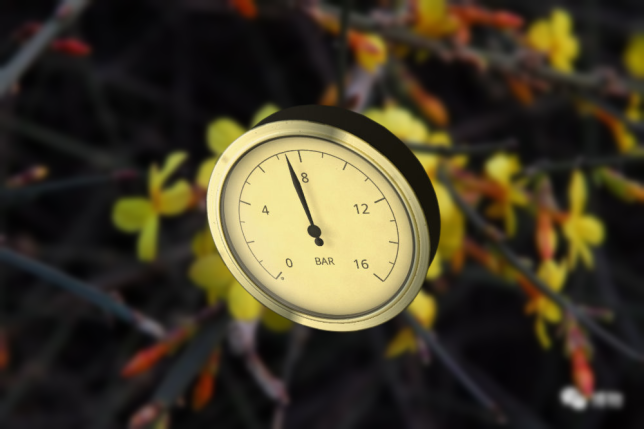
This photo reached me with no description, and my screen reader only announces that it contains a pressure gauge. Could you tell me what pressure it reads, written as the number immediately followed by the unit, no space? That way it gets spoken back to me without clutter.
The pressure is 7.5bar
